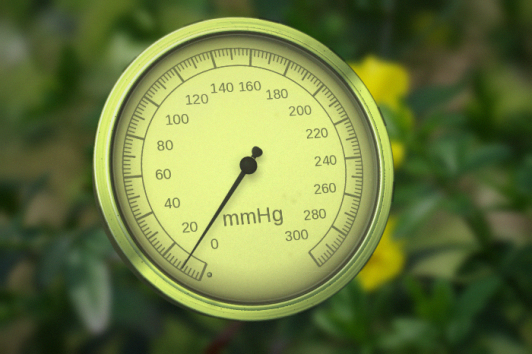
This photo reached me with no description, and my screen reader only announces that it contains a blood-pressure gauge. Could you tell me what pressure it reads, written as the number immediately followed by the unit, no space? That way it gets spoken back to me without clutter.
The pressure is 10mmHg
